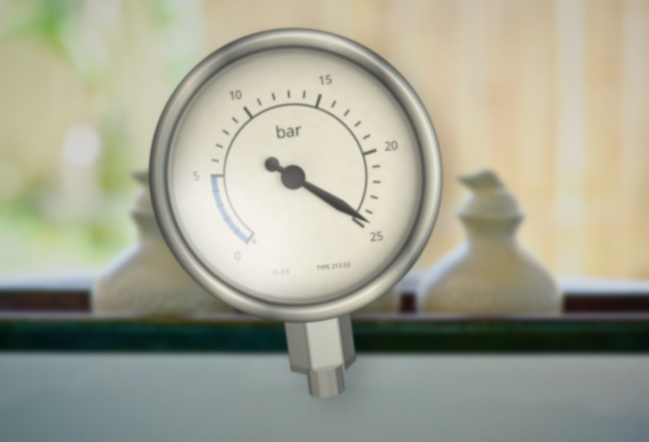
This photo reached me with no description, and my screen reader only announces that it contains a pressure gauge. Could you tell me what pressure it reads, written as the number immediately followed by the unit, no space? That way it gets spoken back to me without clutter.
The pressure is 24.5bar
